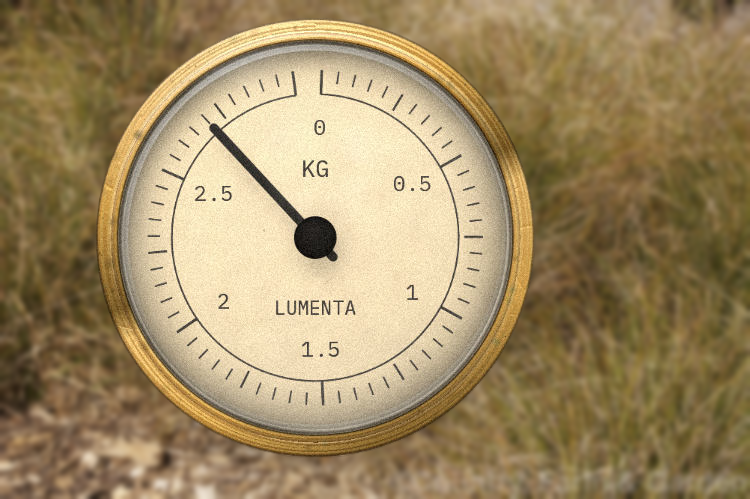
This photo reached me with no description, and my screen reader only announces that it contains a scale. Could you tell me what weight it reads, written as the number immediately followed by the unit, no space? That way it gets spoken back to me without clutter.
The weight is 2.7kg
